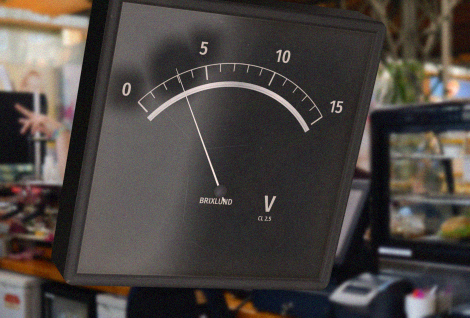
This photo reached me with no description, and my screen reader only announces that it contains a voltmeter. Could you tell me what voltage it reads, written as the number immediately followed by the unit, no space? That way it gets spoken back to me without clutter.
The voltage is 3V
